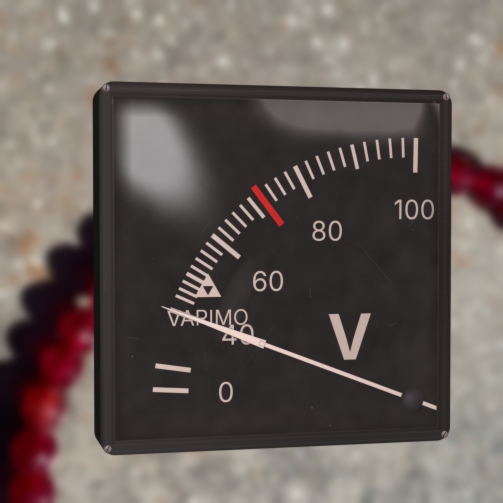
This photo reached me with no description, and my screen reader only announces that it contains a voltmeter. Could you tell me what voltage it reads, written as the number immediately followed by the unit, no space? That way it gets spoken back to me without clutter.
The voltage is 40V
